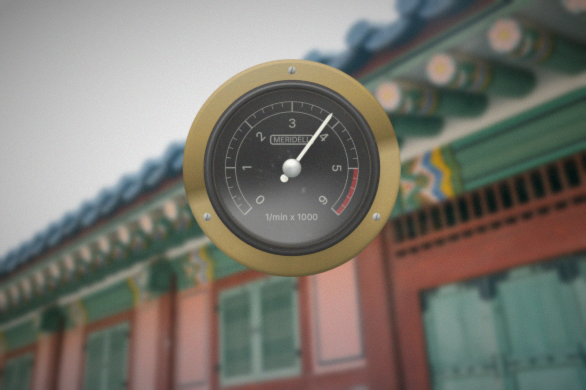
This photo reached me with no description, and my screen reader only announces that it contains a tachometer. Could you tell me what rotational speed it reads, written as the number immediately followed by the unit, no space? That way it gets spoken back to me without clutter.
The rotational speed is 3800rpm
